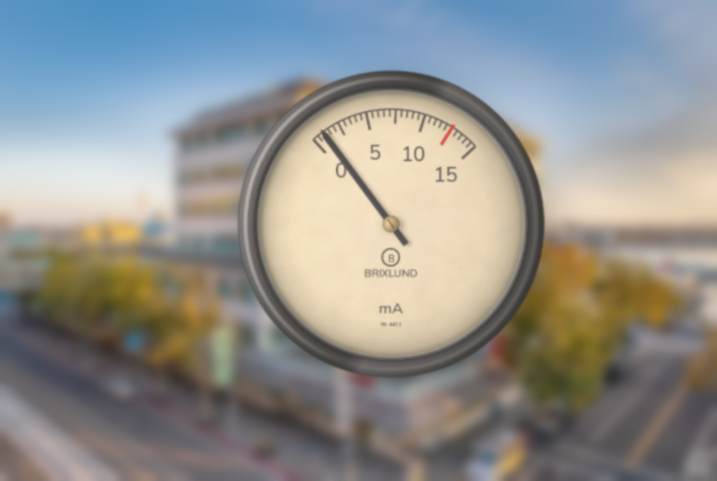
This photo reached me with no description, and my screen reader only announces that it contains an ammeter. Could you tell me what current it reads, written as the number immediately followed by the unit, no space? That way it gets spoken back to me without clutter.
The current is 1mA
